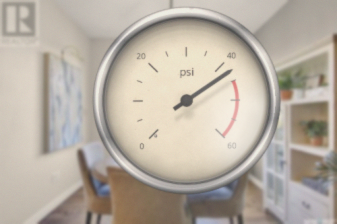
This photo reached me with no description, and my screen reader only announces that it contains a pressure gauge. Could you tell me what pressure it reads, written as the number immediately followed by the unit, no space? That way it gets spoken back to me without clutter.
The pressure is 42.5psi
